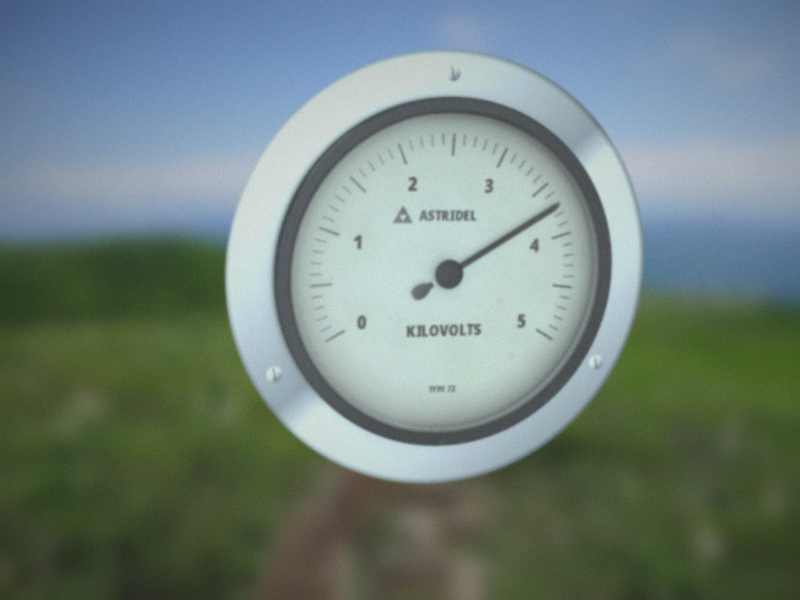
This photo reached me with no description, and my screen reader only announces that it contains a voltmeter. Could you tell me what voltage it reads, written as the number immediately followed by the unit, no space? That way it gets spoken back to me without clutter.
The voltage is 3.7kV
